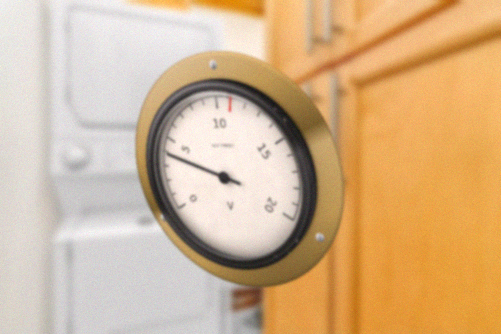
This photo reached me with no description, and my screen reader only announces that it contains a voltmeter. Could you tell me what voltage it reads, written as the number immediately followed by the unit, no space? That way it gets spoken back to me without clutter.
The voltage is 4V
